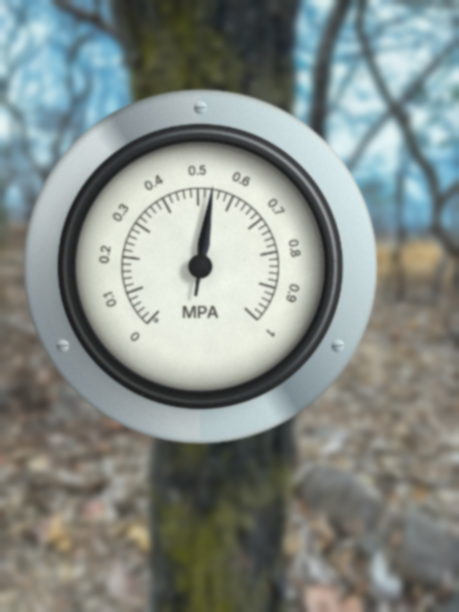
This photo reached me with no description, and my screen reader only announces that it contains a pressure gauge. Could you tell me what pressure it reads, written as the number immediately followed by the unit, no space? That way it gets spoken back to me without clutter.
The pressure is 0.54MPa
